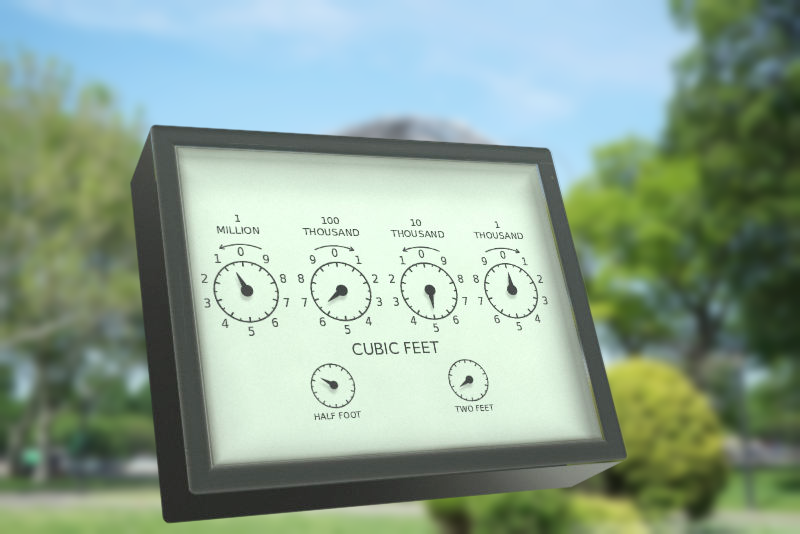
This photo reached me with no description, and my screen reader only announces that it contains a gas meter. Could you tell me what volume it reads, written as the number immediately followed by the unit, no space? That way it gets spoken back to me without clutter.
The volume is 65000ft³
